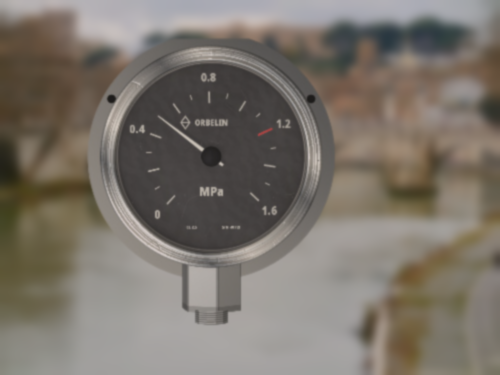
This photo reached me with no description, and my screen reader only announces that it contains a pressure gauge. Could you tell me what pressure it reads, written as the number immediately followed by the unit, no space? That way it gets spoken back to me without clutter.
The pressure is 0.5MPa
